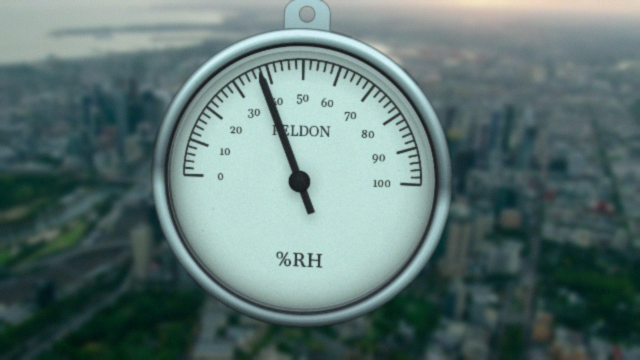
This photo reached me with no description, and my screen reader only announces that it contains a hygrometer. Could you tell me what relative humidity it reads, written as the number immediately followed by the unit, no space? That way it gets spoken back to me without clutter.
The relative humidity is 38%
